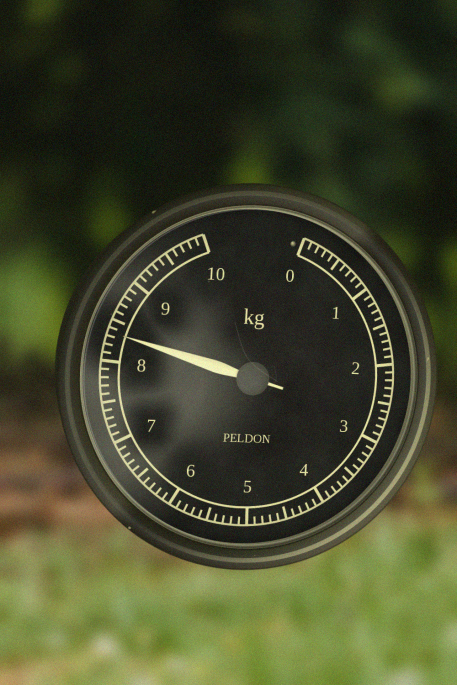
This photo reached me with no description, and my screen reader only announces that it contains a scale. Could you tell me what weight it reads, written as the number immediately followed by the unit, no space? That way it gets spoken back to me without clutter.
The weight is 8.35kg
